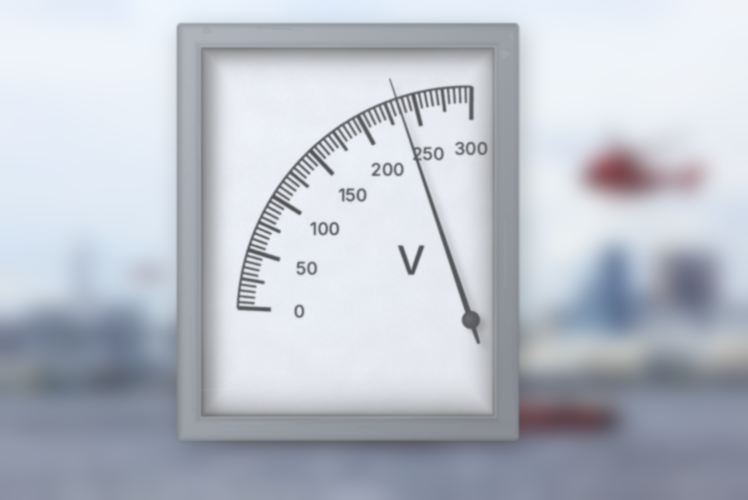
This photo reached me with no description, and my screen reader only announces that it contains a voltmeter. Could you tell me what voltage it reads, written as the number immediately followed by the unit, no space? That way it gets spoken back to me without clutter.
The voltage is 235V
